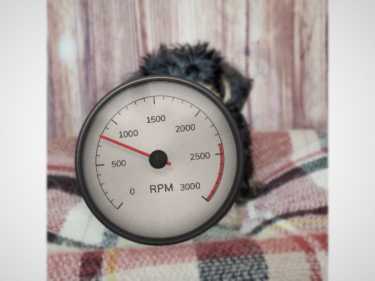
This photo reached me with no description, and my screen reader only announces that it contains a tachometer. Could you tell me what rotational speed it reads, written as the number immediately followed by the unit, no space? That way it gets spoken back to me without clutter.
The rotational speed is 800rpm
